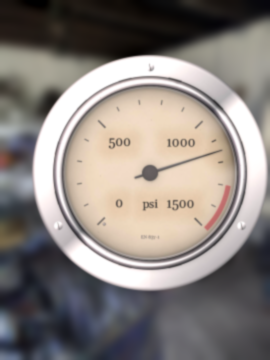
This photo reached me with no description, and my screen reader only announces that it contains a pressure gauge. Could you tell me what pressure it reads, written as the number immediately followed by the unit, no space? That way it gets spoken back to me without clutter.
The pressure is 1150psi
